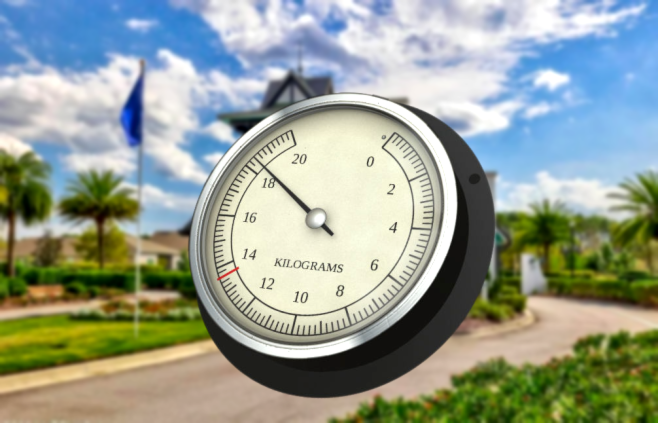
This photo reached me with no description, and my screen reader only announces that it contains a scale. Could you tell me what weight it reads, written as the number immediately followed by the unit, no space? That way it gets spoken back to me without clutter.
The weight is 18.4kg
